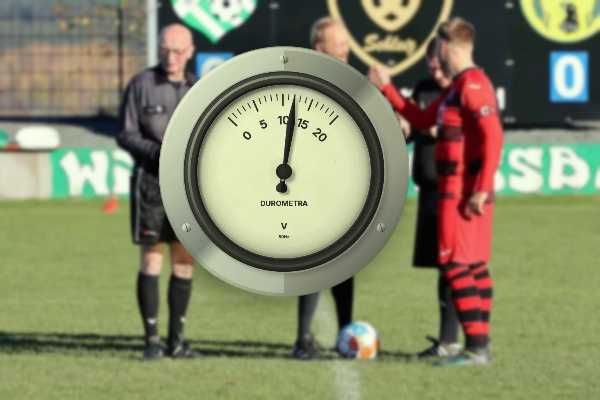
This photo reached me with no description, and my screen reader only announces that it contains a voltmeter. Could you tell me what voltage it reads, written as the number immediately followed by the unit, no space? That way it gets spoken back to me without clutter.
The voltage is 12V
